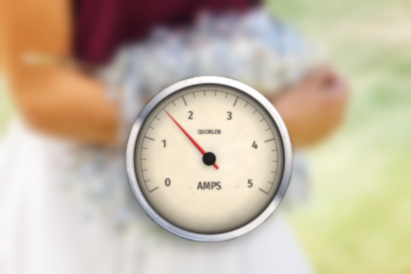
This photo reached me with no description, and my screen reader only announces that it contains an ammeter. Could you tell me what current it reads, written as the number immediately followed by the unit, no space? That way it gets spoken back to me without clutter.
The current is 1.6A
